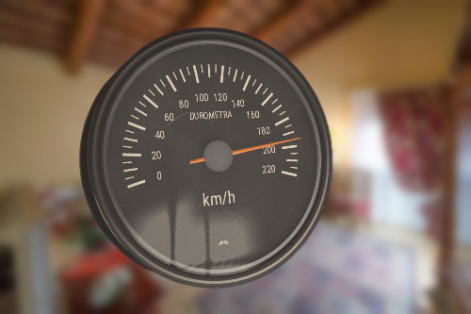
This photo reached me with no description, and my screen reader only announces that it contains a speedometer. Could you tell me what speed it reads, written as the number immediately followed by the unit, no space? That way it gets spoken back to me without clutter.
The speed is 195km/h
